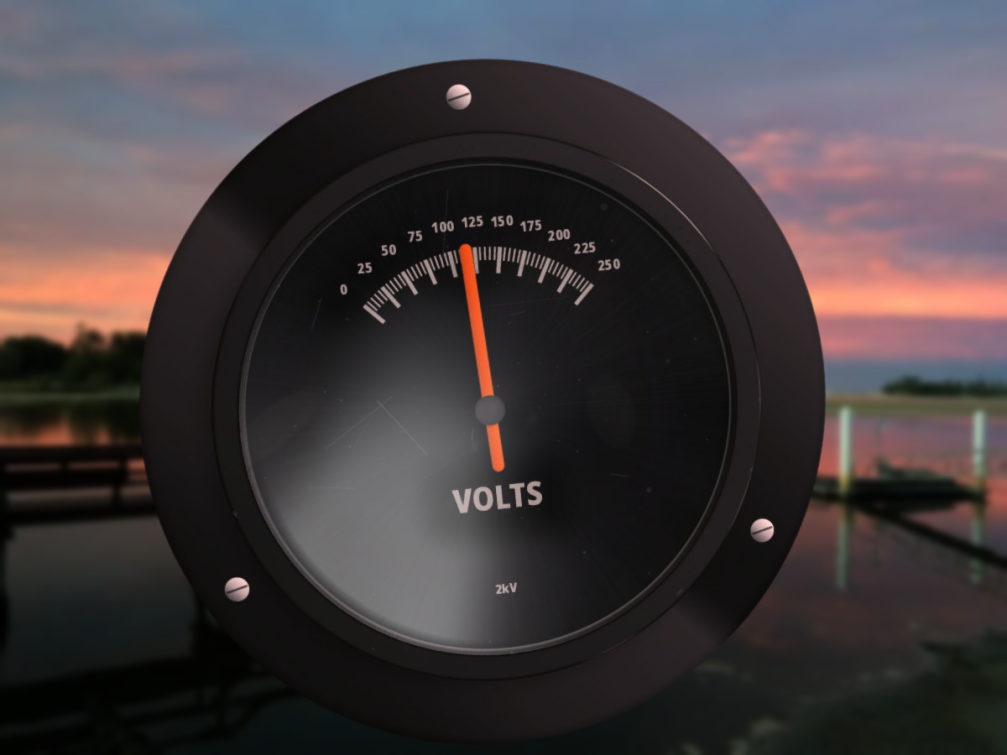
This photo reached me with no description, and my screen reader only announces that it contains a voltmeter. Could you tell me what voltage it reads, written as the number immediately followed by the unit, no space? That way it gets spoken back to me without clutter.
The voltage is 115V
